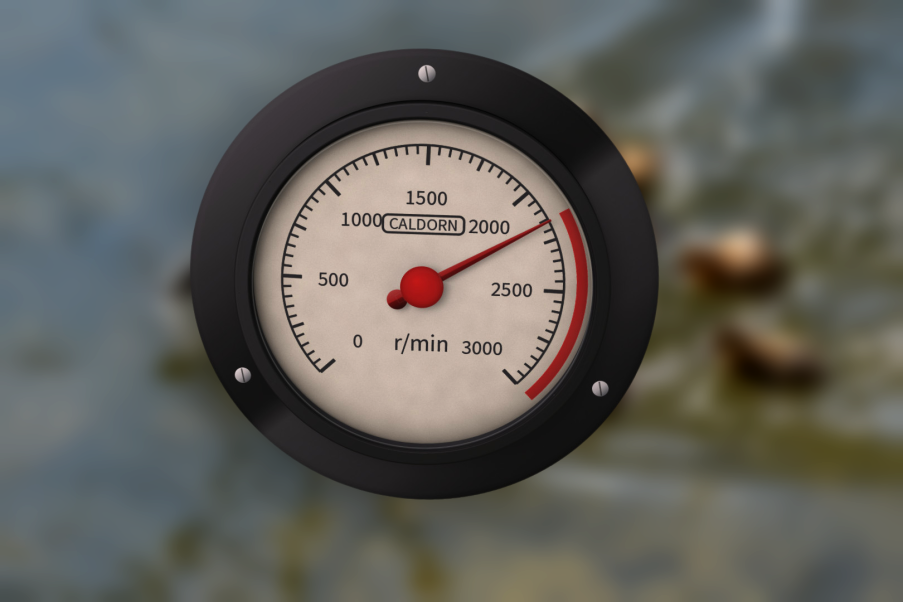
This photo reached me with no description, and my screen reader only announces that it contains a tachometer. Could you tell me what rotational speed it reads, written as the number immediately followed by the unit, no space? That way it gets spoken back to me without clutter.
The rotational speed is 2150rpm
